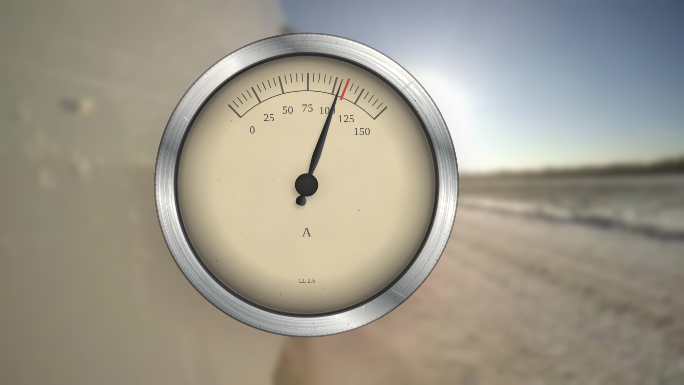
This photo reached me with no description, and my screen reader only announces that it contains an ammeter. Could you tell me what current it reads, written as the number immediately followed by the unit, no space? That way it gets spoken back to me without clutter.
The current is 105A
